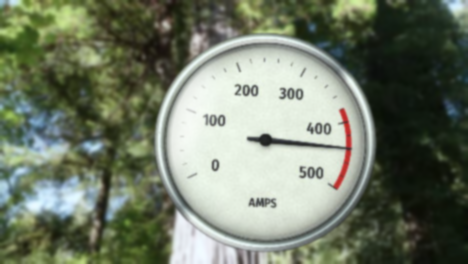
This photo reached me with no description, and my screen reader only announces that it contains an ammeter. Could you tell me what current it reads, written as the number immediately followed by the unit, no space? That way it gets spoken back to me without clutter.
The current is 440A
